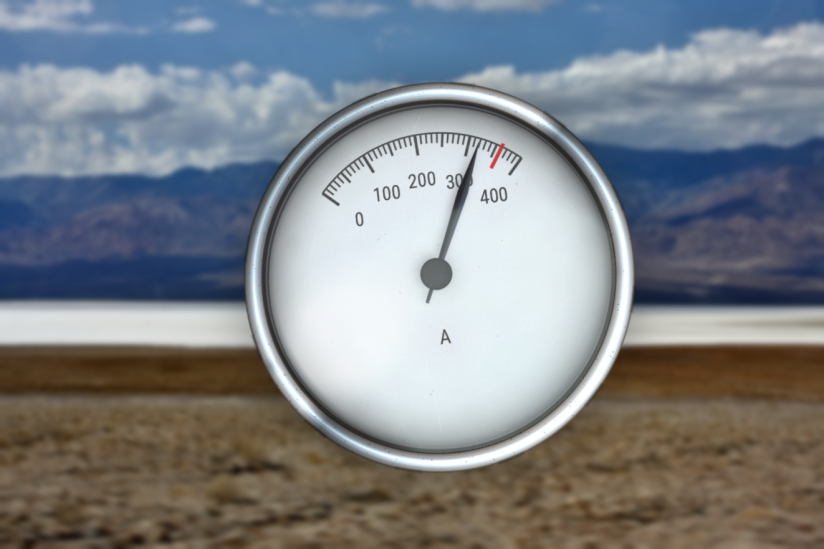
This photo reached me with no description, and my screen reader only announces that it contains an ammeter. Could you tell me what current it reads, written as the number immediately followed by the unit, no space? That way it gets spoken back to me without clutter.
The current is 320A
